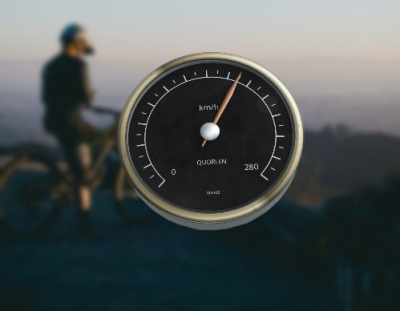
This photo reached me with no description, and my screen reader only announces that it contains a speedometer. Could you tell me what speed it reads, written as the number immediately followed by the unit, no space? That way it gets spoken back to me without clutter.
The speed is 170km/h
